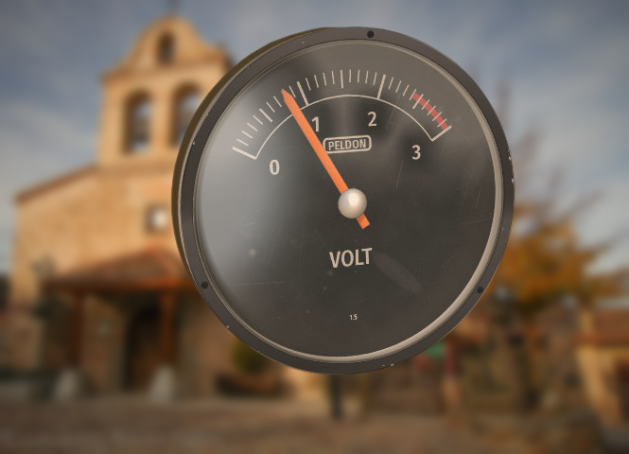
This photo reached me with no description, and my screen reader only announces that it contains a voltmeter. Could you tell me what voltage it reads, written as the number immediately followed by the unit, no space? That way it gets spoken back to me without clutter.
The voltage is 0.8V
